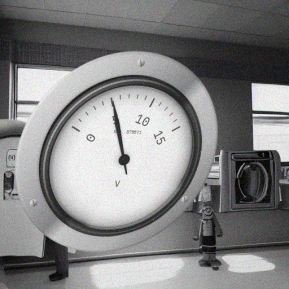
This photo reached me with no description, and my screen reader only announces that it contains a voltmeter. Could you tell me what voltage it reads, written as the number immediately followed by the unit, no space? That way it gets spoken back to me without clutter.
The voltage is 5V
